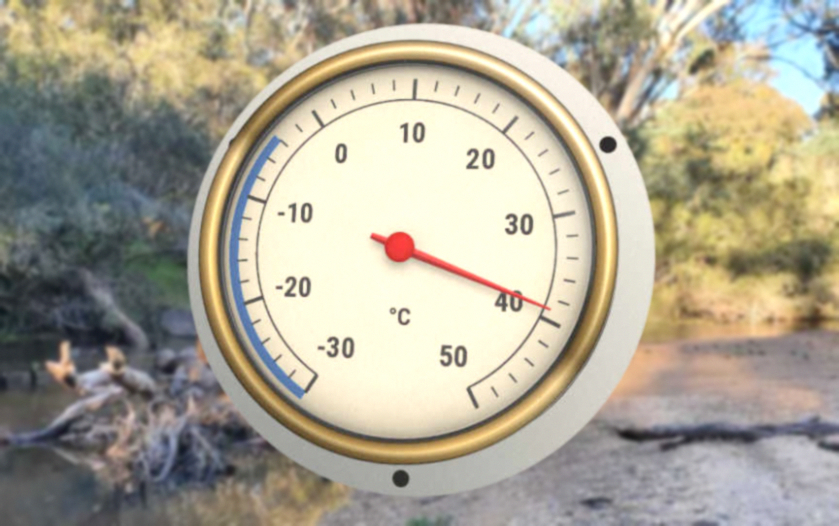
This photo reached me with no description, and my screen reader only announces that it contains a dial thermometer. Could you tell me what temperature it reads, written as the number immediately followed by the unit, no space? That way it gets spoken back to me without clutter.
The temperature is 39°C
